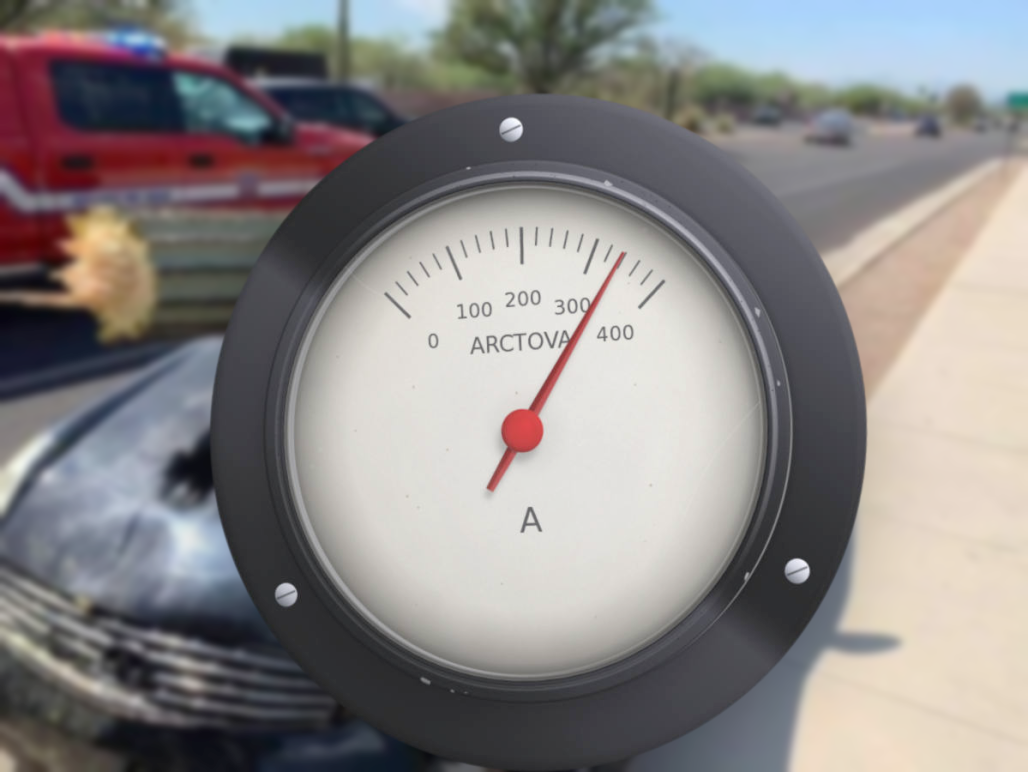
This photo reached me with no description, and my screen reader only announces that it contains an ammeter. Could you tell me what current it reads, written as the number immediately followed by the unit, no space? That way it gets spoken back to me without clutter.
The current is 340A
